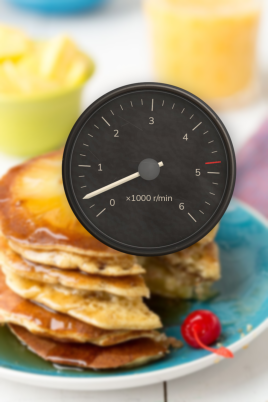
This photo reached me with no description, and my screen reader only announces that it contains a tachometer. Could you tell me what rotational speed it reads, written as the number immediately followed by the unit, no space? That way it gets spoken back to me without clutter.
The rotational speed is 400rpm
